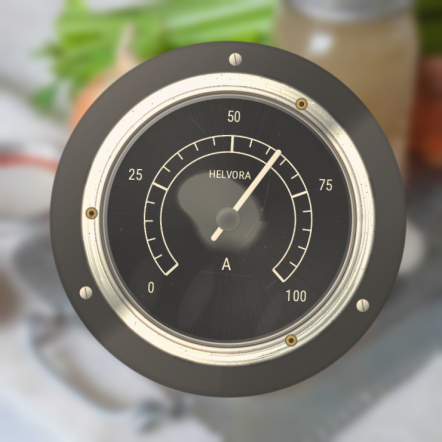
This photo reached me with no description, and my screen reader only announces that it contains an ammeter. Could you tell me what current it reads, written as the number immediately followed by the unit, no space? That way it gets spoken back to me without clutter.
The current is 62.5A
